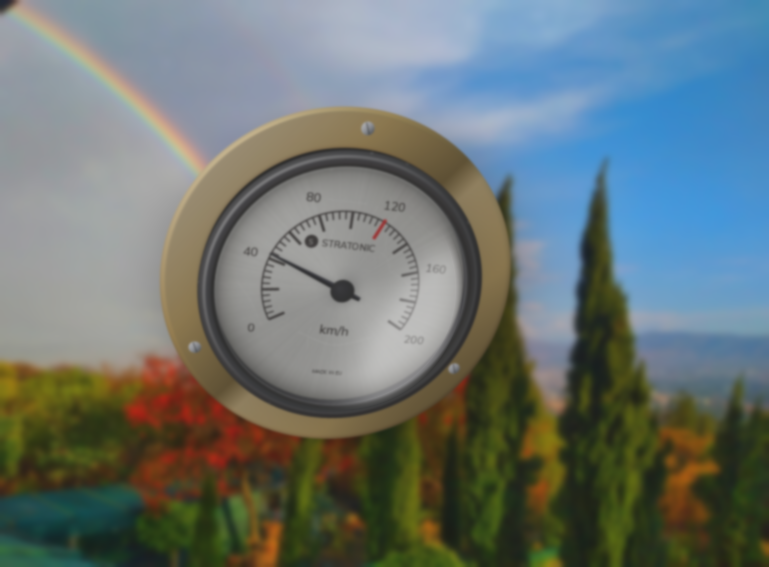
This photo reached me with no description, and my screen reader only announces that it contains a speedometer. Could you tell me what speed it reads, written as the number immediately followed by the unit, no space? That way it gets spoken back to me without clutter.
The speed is 44km/h
